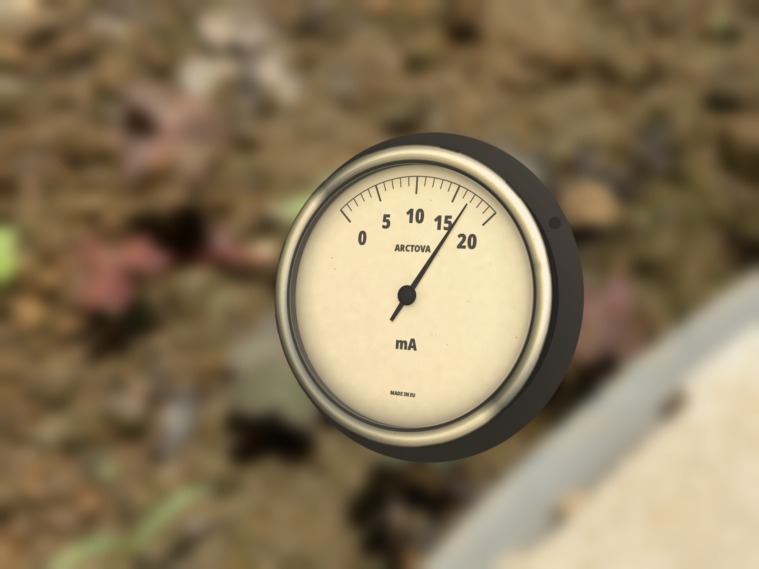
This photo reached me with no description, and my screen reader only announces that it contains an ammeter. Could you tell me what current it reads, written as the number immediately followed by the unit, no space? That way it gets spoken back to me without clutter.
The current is 17mA
